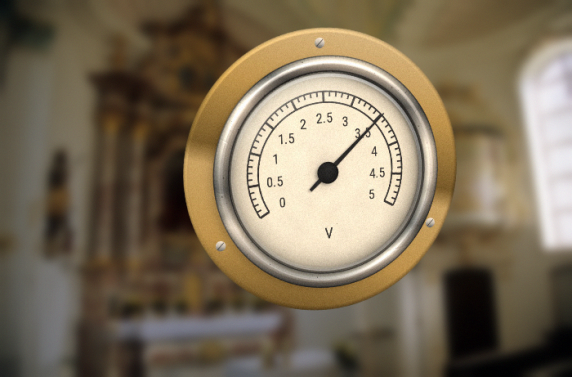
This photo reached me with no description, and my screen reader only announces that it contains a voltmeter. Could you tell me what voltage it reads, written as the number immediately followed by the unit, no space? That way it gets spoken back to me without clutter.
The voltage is 3.5V
